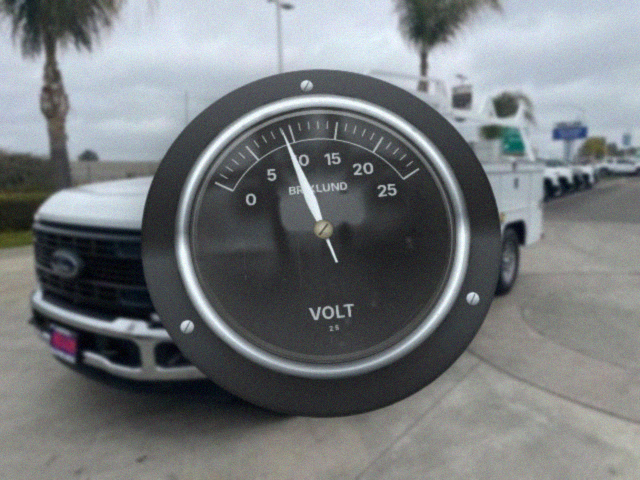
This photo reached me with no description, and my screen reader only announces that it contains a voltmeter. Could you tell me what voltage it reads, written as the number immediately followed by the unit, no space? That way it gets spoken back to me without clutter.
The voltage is 9V
